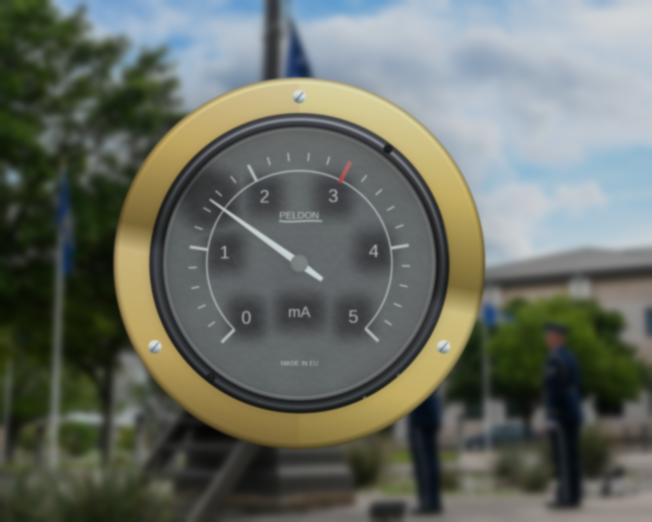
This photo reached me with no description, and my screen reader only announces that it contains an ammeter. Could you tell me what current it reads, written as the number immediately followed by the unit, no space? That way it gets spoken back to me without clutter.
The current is 1.5mA
